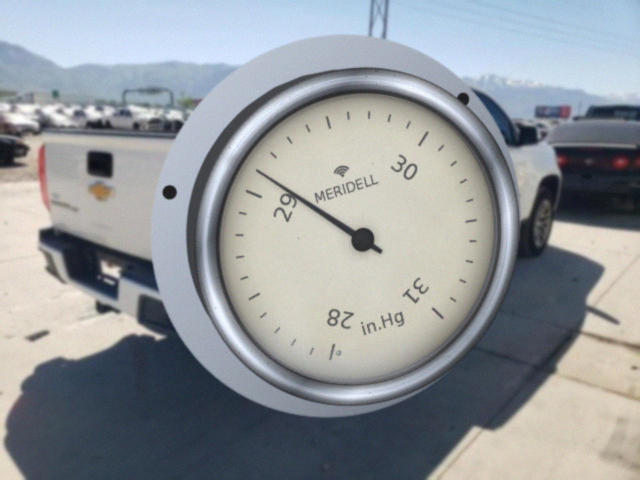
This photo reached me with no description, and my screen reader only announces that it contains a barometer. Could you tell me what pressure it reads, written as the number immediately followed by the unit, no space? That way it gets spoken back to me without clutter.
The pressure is 29.1inHg
